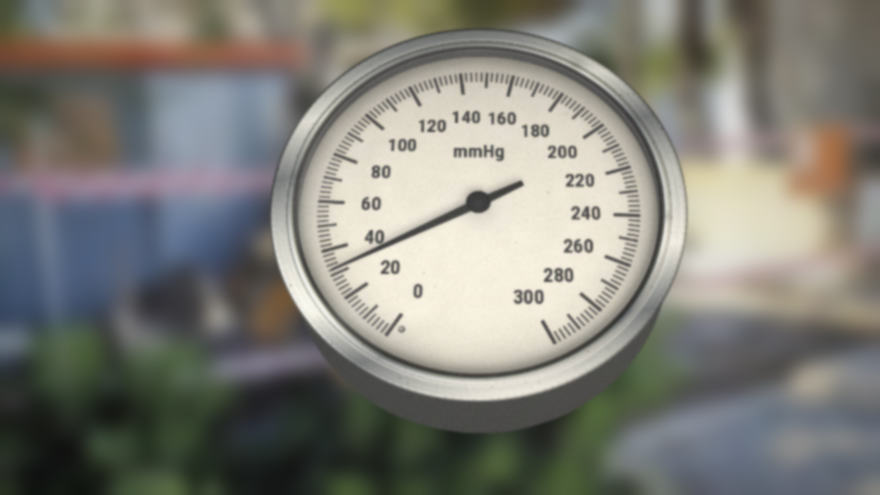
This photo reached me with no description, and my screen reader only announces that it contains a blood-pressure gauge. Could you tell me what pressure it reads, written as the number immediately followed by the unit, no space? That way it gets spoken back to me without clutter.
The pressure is 30mmHg
